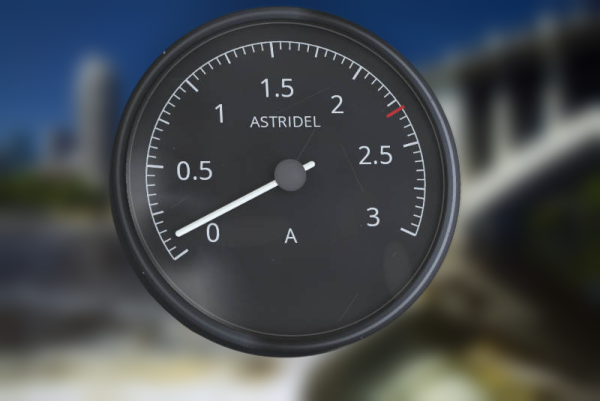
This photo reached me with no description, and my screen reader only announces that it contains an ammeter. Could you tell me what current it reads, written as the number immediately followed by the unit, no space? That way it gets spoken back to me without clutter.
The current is 0.1A
